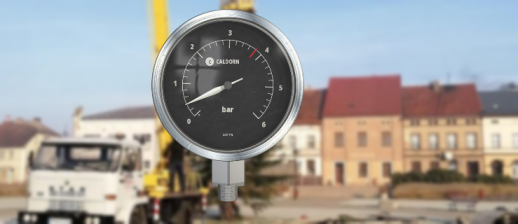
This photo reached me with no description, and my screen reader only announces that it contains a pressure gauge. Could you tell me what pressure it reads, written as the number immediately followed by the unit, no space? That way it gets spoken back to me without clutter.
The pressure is 0.4bar
